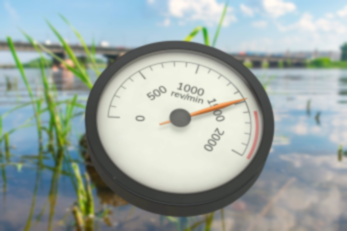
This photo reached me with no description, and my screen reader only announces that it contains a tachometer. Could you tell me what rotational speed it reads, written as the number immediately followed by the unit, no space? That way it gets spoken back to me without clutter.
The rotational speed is 1500rpm
